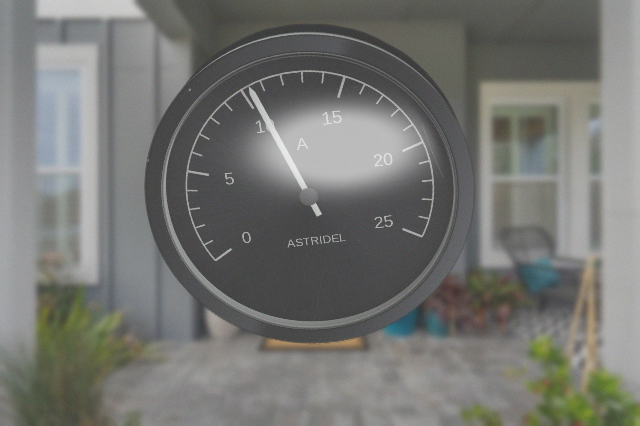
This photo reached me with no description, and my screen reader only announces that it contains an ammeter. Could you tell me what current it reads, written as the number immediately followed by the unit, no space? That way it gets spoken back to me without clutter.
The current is 10.5A
